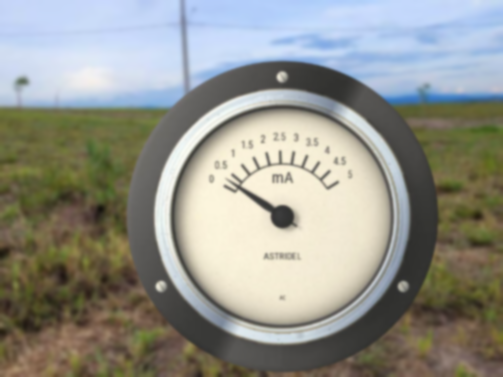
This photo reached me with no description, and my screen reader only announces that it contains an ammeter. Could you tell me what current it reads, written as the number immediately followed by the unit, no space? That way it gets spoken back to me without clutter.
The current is 0.25mA
